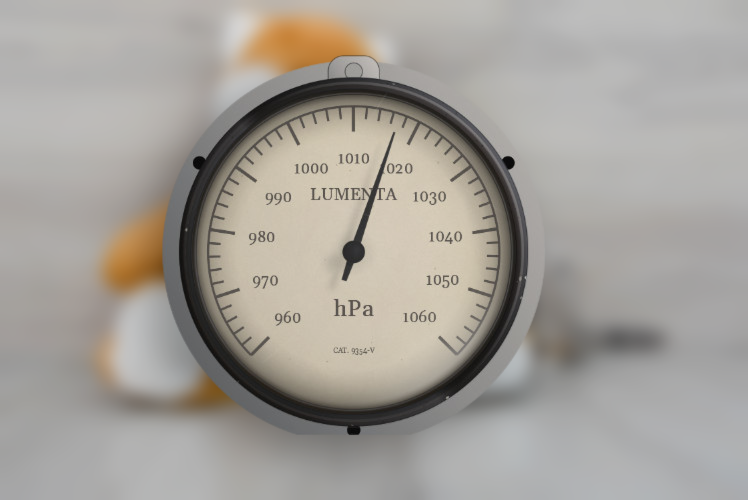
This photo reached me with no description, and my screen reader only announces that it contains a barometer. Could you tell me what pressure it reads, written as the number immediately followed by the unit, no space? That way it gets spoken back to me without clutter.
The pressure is 1017hPa
